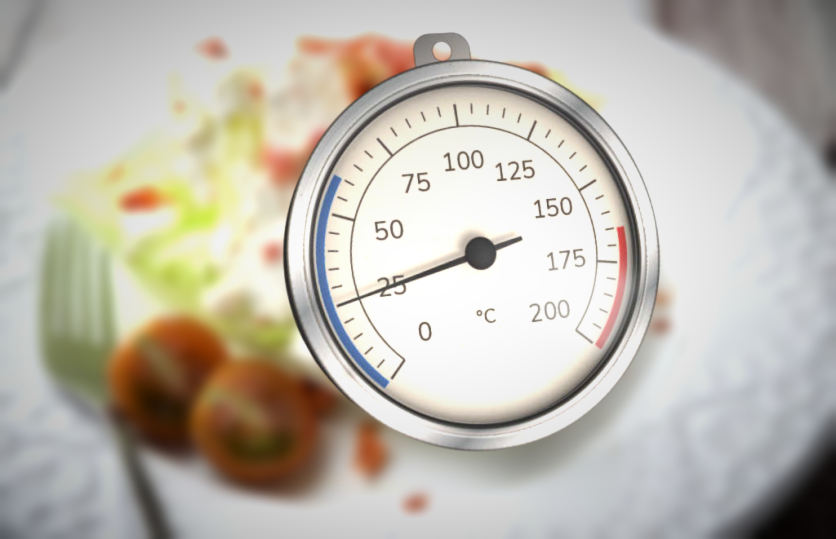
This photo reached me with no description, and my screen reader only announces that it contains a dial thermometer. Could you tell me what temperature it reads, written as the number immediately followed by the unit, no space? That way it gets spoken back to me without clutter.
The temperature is 25°C
